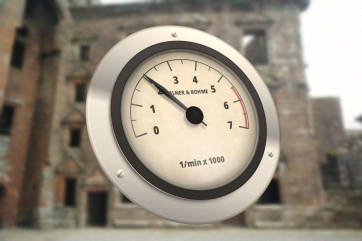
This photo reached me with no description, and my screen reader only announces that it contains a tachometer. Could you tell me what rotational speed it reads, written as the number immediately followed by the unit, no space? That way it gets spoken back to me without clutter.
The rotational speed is 2000rpm
